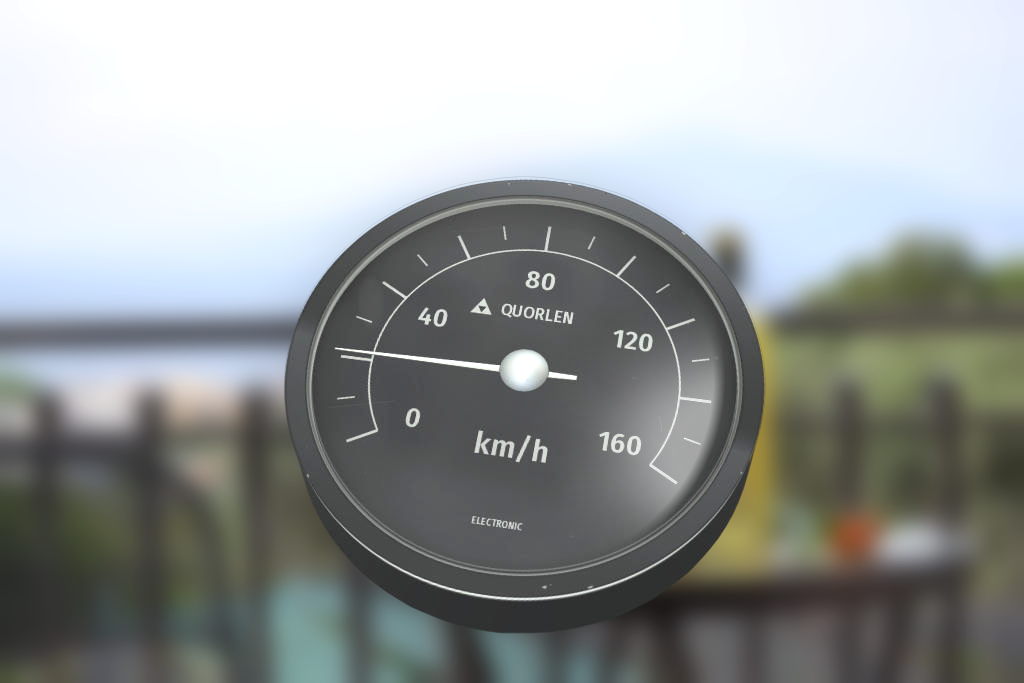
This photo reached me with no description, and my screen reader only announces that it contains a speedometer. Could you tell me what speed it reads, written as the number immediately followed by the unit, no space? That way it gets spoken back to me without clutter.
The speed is 20km/h
